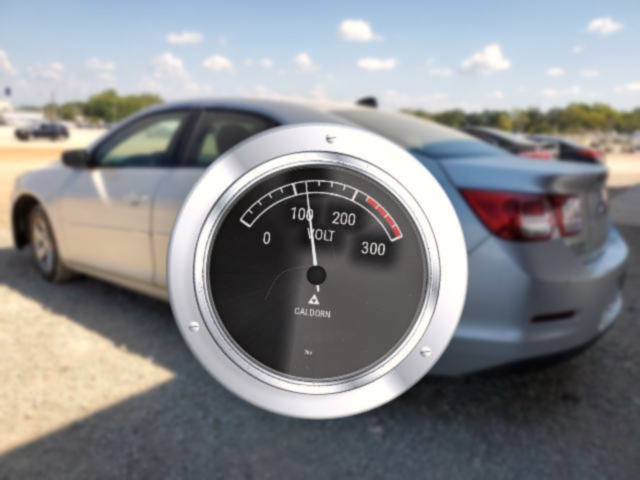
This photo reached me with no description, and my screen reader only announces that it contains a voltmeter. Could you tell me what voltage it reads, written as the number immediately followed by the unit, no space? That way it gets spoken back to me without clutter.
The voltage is 120V
